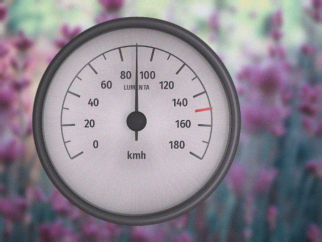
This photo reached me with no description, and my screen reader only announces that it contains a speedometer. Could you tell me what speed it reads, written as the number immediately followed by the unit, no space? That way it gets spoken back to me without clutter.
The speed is 90km/h
